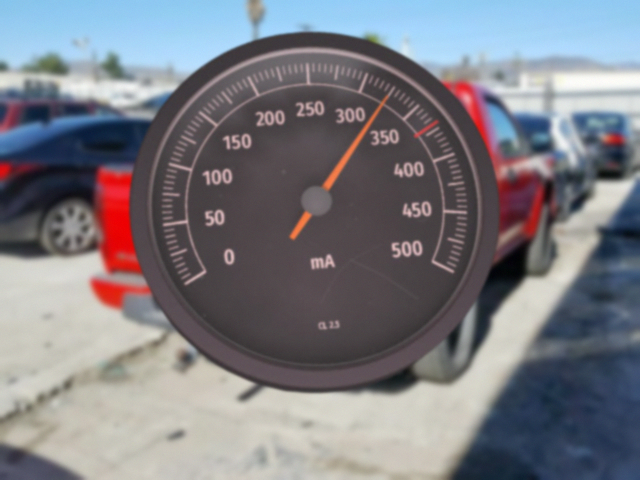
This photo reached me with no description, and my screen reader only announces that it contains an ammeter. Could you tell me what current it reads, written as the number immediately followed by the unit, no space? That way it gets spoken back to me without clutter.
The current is 325mA
